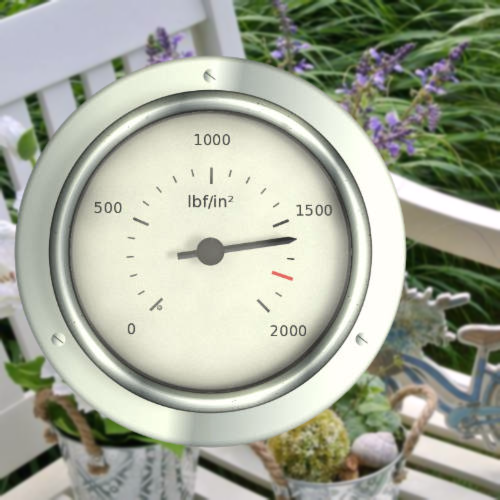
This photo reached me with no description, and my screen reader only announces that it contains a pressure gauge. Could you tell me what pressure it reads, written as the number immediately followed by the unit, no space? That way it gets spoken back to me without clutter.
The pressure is 1600psi
